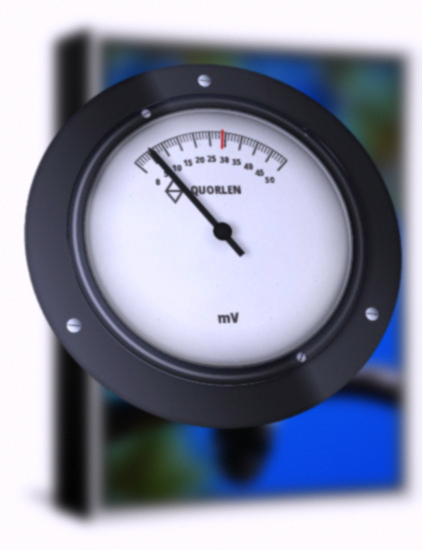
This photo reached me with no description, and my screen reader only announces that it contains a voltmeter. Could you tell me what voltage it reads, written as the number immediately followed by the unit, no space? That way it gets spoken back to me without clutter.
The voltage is 5mV
